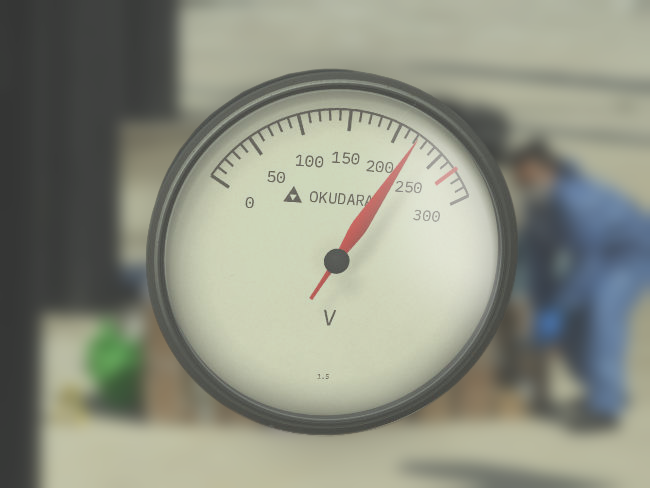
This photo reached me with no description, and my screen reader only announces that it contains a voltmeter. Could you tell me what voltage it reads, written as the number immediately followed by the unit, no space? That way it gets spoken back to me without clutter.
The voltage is 220V
